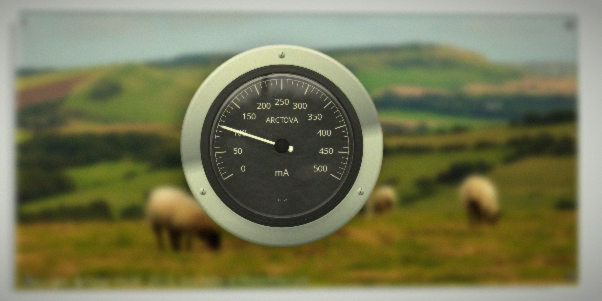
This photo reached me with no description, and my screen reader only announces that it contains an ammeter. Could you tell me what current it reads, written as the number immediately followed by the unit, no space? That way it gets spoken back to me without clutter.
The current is 100mA
